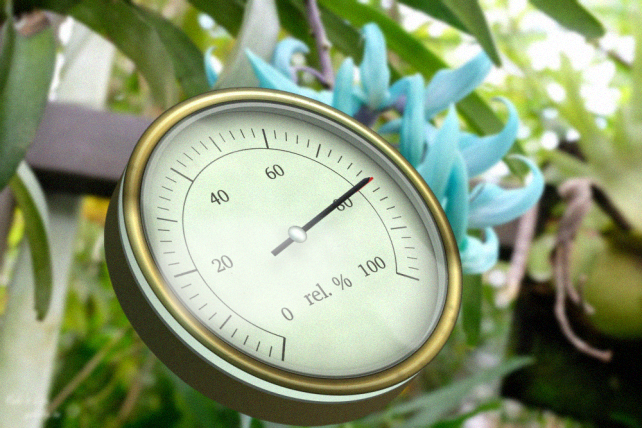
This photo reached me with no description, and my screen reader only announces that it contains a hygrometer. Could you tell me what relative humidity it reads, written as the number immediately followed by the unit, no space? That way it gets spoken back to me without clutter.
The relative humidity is 80%
